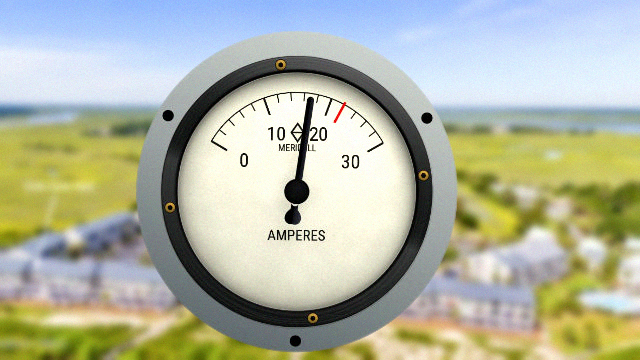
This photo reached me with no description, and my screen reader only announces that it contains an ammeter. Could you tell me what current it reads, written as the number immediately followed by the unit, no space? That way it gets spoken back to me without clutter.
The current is 17A
